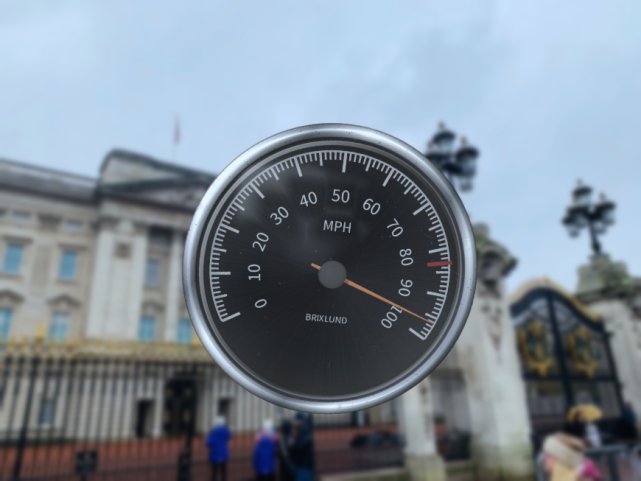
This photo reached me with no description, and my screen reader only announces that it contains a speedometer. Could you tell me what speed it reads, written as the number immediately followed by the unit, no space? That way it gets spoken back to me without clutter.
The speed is 96mph
